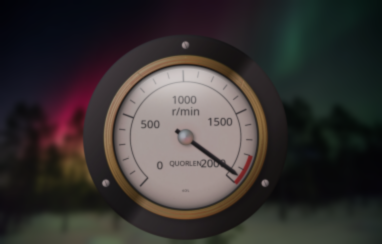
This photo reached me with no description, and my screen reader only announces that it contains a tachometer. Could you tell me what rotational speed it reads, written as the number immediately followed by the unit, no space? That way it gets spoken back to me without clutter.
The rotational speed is 1950rpm
